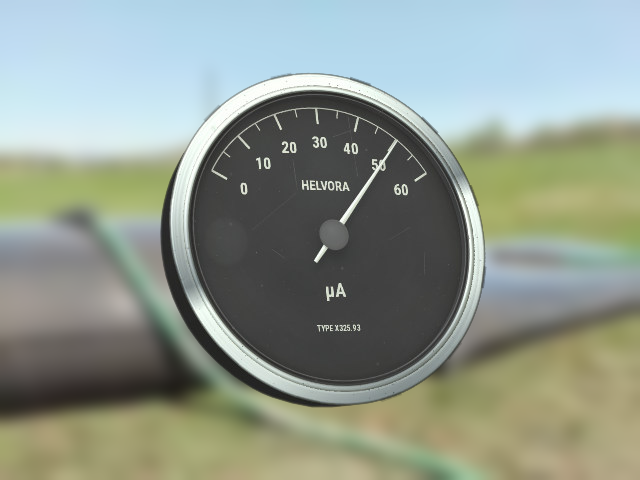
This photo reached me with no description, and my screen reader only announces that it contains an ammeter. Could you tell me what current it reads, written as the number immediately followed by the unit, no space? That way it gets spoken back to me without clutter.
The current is 50µA
